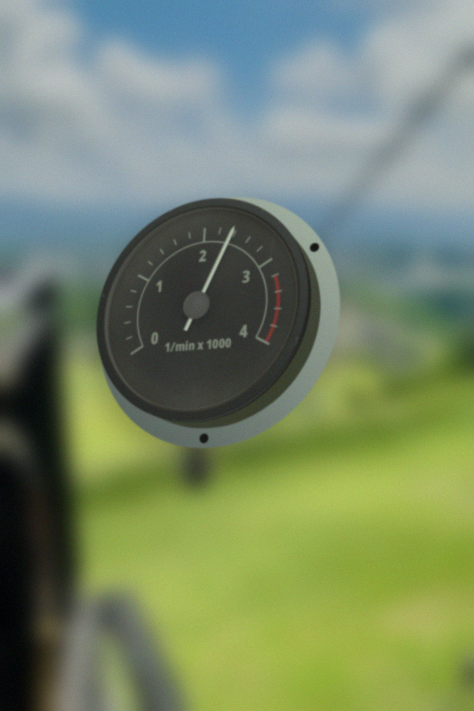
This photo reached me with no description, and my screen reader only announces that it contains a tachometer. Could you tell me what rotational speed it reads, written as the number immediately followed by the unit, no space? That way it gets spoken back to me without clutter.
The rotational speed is 2400rpm
